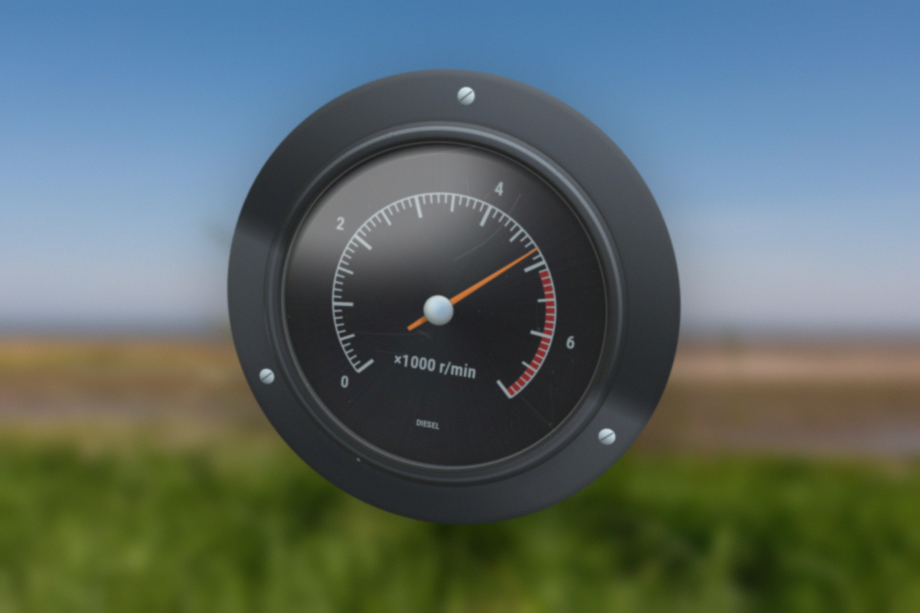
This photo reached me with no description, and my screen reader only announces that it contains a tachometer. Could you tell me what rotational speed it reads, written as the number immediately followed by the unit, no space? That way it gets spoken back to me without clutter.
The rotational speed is 4800rpm
